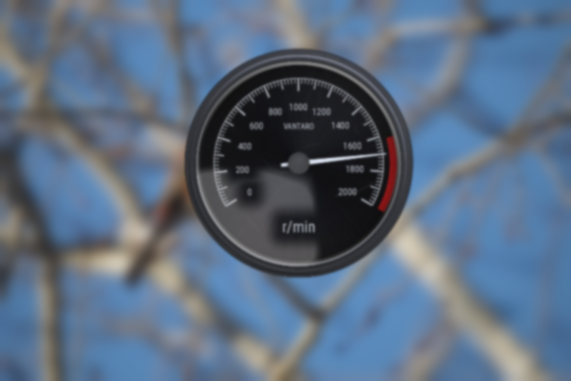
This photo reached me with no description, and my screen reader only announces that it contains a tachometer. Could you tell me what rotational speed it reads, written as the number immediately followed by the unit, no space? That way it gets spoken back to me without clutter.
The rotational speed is 1700rpm
